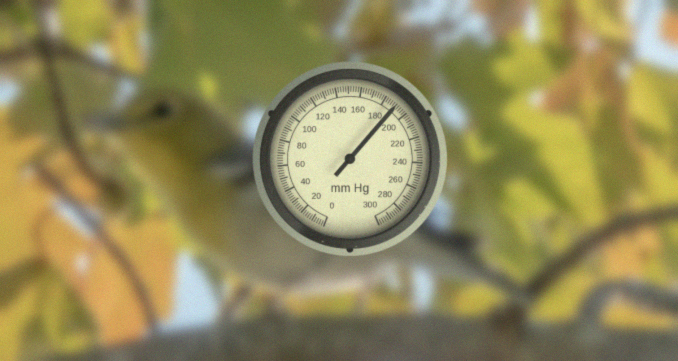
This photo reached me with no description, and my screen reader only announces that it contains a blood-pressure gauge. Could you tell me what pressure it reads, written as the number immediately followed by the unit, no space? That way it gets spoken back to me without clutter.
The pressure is 190mmHg
